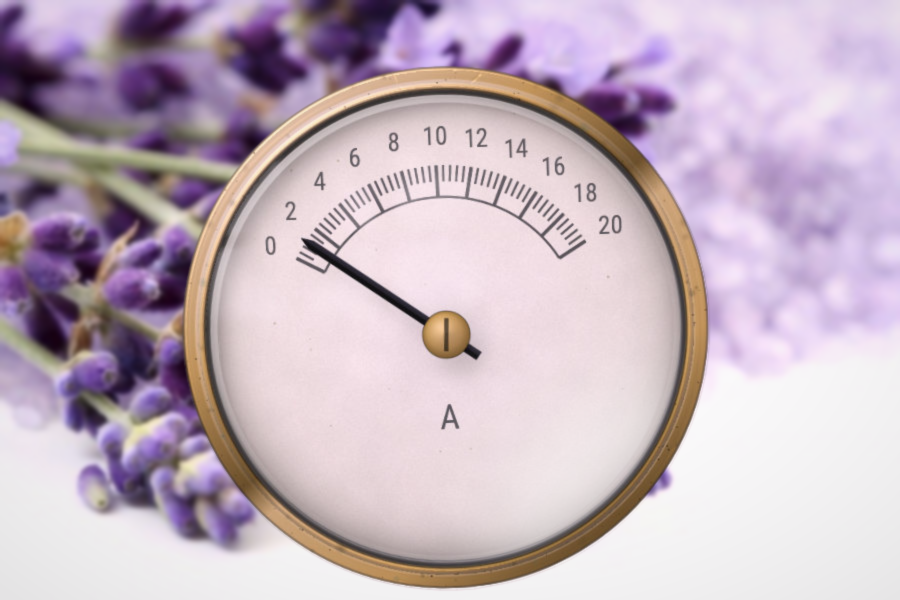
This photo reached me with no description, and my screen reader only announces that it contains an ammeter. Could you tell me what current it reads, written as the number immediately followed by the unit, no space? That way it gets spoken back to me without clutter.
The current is 1.2A
